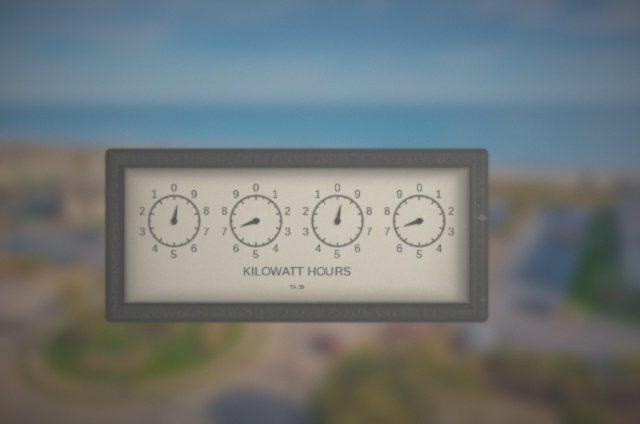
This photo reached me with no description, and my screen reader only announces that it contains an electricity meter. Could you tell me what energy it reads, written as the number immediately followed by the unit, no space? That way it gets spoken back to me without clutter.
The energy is 9697kWh
